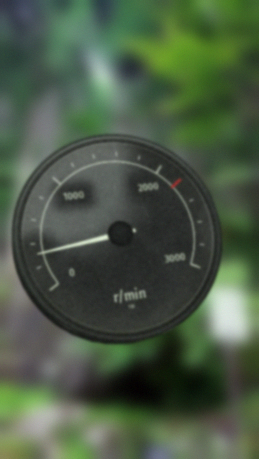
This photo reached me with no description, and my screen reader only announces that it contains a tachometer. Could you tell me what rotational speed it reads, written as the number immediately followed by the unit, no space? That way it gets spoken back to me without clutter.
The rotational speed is 300rpm
